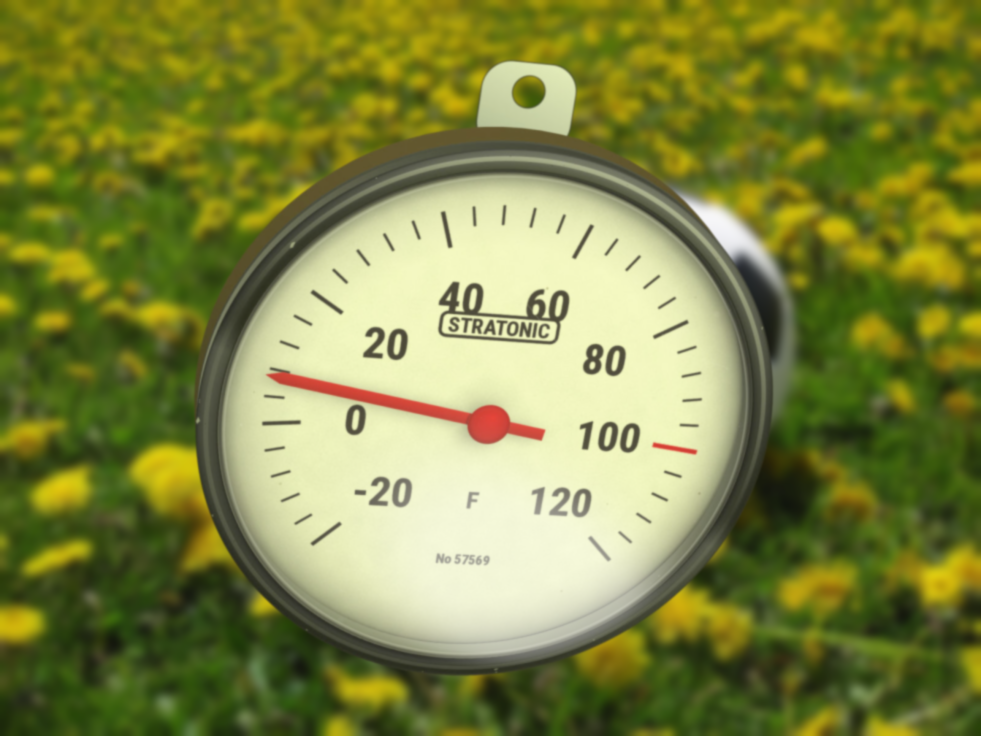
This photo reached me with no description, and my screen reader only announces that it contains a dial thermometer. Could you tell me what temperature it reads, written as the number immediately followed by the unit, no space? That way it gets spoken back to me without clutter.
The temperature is 8°F
